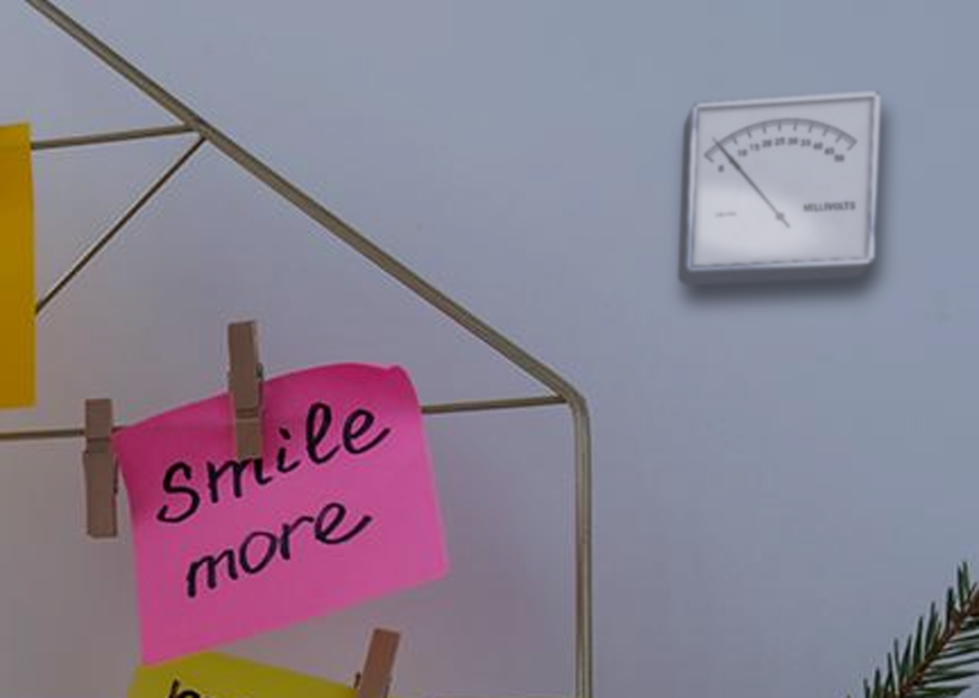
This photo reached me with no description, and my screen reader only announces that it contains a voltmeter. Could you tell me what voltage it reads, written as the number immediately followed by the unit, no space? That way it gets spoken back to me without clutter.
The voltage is 5mV
